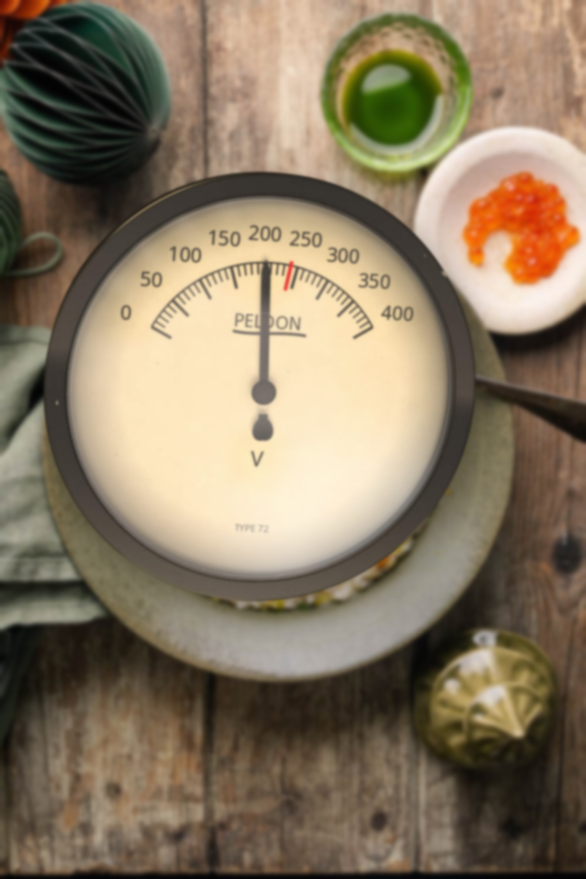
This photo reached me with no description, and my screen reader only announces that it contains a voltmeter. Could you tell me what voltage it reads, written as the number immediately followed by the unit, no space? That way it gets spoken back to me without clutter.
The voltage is 200V
